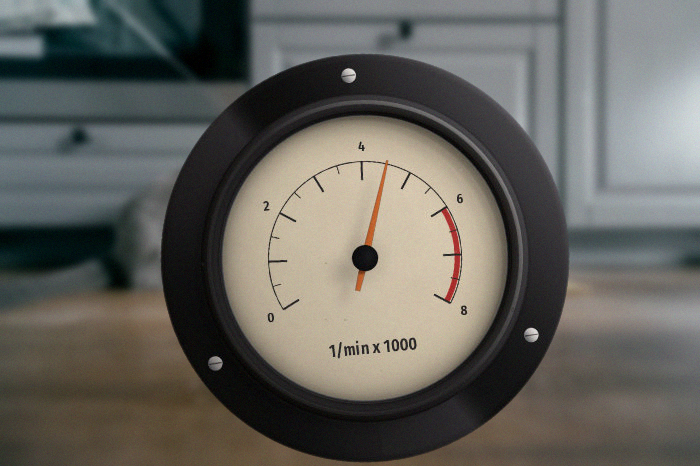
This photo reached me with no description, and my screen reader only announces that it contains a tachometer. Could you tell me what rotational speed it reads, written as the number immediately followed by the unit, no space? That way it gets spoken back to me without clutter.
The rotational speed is 4500rpm
